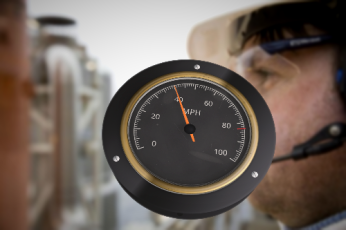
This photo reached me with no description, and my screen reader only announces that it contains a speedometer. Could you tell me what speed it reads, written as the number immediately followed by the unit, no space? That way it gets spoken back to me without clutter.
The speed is 40mph
